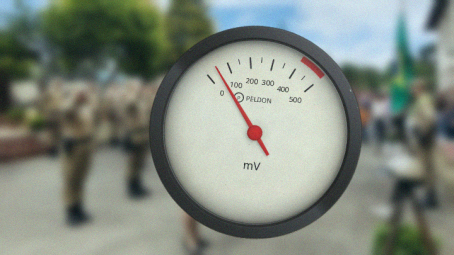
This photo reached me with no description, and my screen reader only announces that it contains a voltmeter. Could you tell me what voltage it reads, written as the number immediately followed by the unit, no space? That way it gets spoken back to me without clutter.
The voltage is 50mV
